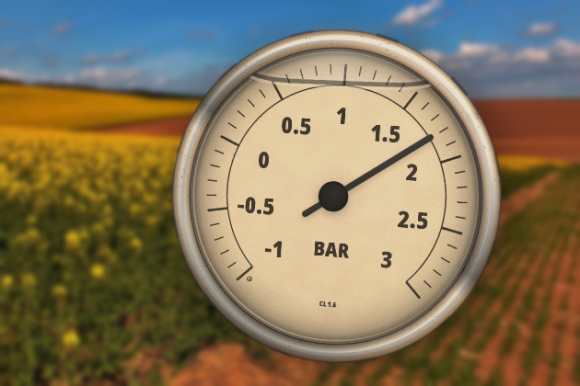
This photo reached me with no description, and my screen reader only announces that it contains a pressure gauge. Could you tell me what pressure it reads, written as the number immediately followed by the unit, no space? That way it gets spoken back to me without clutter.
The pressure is 1.8bar
